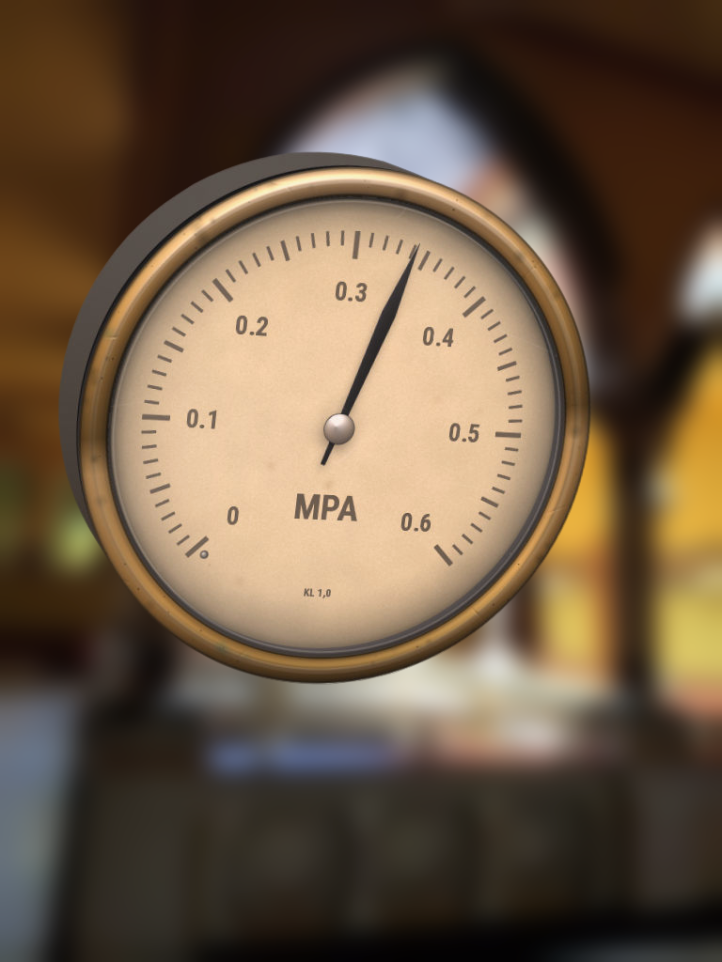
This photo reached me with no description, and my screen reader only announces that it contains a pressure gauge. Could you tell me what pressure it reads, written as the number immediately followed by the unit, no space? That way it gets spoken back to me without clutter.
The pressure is 0.34MPa
